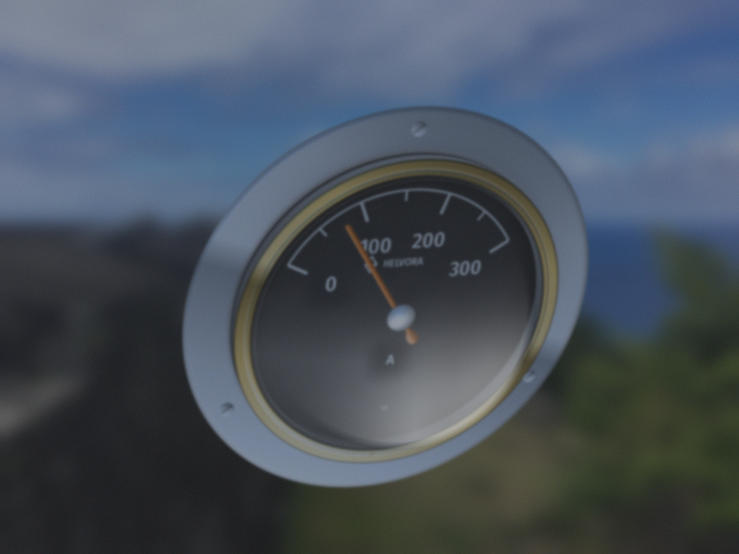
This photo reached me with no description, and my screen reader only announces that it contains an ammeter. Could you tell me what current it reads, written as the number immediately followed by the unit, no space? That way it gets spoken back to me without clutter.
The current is 75A
